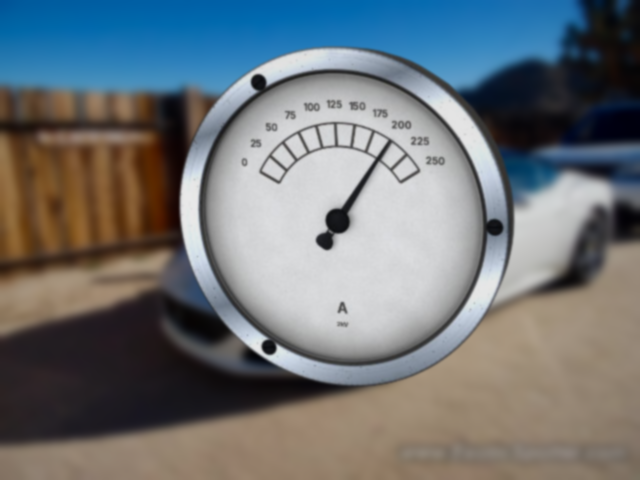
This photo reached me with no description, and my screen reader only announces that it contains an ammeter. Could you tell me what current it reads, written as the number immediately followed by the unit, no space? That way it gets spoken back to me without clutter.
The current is 200A
